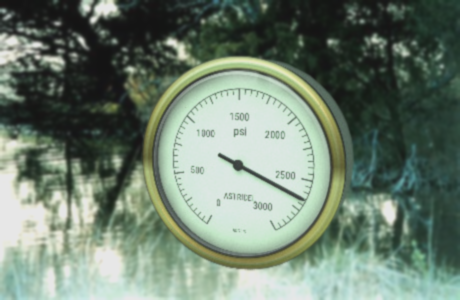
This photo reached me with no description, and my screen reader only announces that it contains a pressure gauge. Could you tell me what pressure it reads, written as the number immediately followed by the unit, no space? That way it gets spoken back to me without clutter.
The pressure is 2650psi
